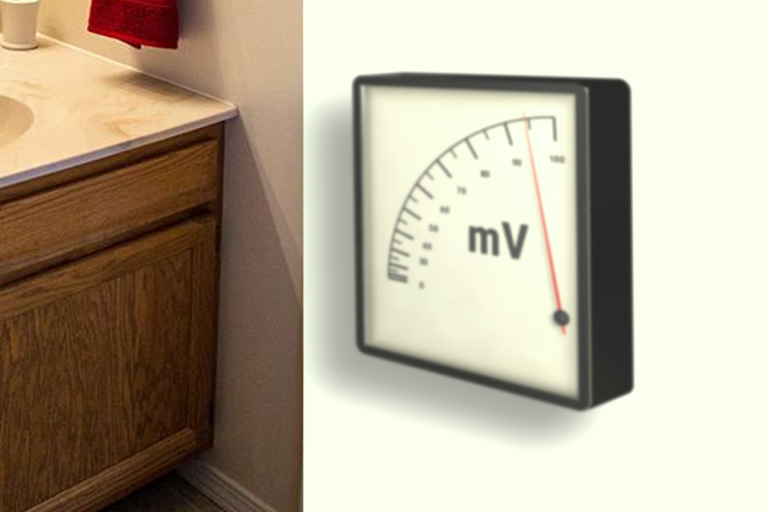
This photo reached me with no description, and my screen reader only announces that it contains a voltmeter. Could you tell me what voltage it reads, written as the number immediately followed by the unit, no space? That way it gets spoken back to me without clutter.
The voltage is 95mV
